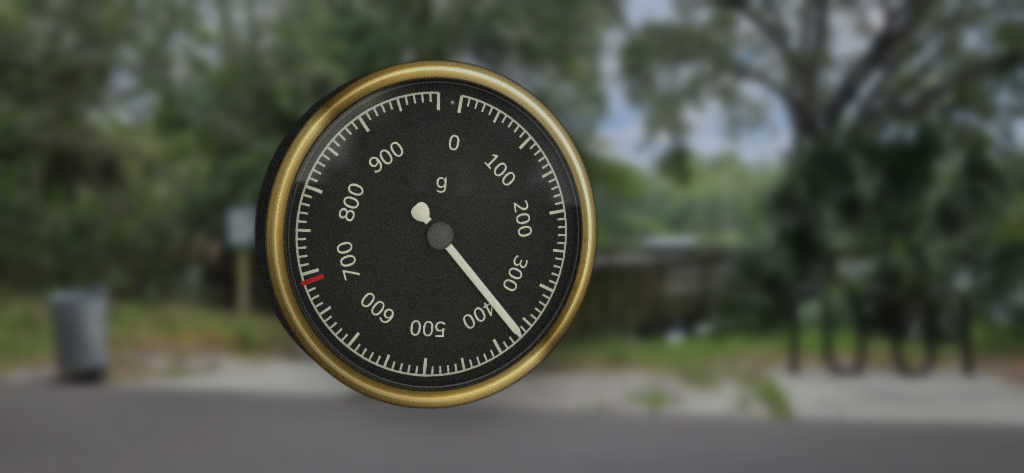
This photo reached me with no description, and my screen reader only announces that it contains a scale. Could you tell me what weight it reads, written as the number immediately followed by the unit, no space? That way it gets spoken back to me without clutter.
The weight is 370g
